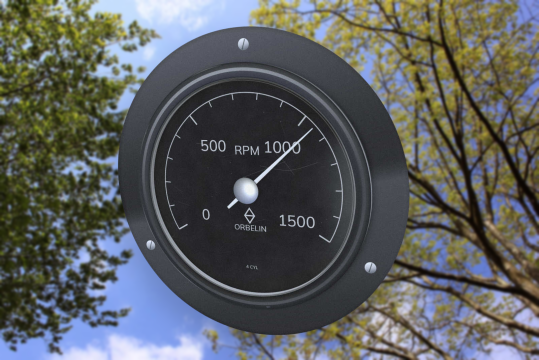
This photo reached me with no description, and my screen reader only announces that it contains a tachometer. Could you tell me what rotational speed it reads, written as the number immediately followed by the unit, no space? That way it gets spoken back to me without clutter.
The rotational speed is 1050rpm
